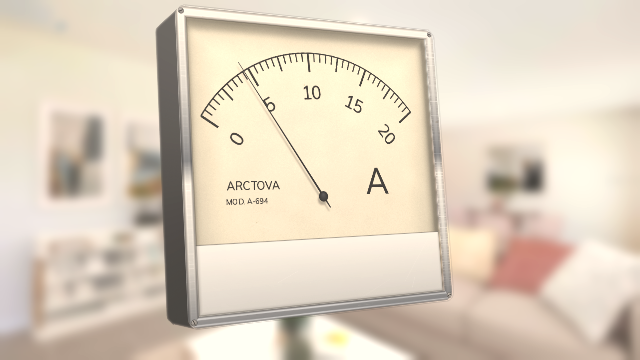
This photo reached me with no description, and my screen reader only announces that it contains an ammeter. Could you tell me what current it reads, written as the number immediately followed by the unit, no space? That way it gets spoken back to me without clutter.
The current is 4.5A
